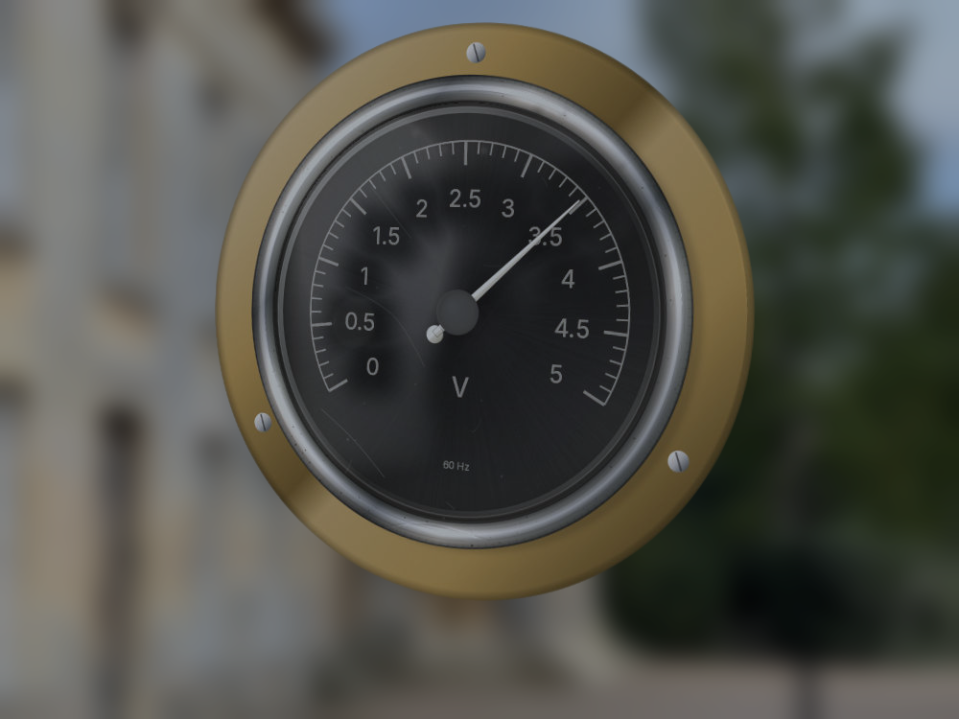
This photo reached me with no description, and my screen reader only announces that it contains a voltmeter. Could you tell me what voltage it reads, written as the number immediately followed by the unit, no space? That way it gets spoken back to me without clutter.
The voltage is 3.5V
